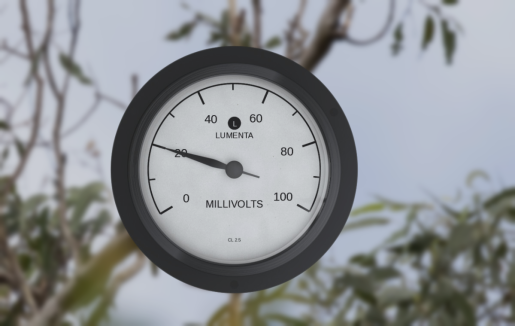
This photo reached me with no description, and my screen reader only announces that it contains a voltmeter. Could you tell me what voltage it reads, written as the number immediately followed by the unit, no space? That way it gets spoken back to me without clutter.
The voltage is 20mV
